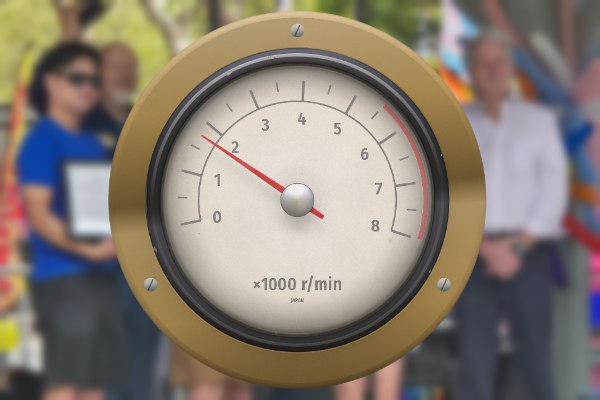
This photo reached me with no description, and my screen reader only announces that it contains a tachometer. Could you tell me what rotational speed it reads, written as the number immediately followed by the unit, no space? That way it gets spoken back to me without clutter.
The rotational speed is 1750rpm
